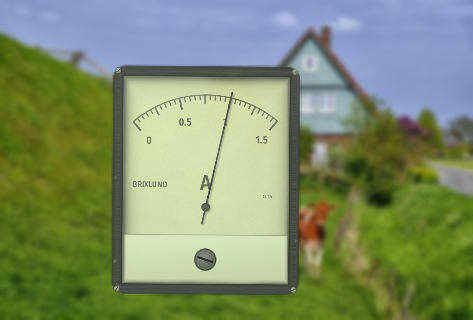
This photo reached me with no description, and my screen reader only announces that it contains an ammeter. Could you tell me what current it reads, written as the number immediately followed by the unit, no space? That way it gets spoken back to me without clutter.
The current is 1A
